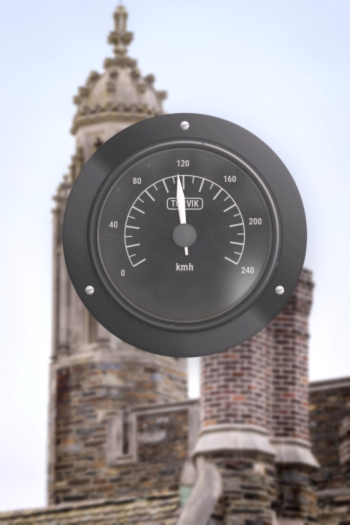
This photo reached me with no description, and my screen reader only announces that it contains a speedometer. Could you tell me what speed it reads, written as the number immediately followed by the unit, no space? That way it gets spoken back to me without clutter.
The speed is 115km/h
